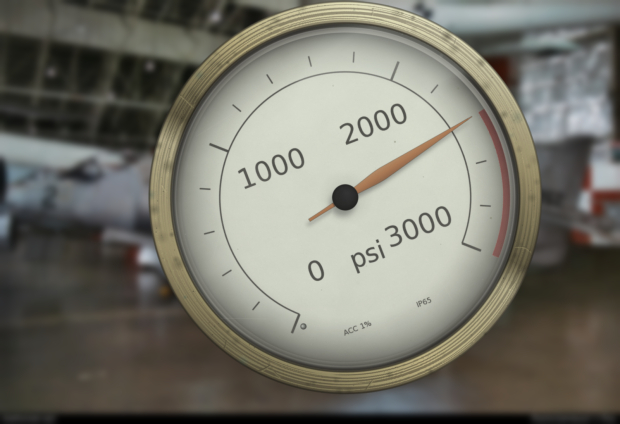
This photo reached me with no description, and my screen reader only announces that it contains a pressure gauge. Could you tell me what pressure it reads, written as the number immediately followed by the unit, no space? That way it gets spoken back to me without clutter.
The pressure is 2400psi
